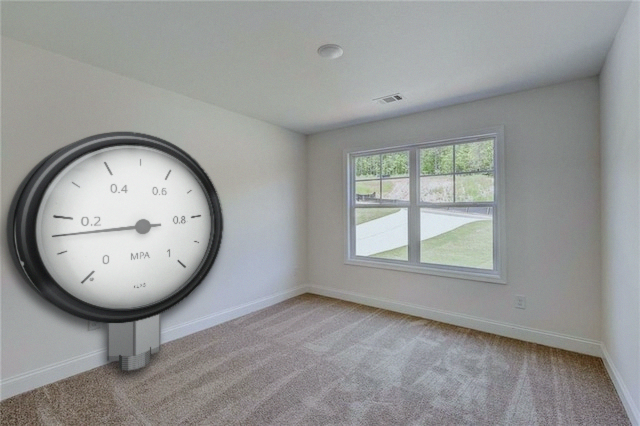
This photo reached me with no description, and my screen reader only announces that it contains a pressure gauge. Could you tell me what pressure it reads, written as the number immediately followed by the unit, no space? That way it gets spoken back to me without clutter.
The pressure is 0.15MPa
